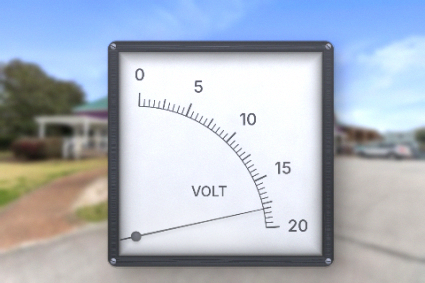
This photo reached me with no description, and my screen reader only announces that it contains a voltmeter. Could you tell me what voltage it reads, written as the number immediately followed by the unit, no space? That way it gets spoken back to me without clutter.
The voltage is 18V
